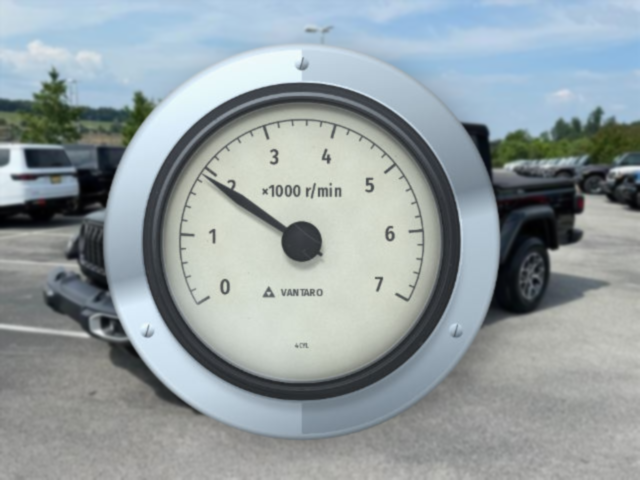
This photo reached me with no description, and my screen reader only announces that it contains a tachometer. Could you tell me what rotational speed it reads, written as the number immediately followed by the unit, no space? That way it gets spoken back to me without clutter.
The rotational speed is 1900rpm
